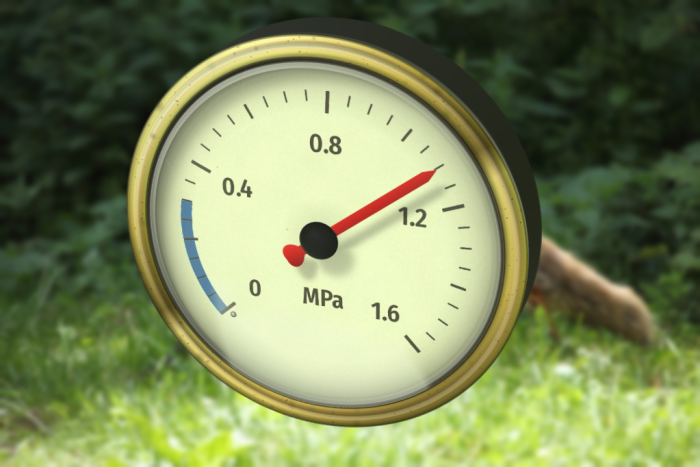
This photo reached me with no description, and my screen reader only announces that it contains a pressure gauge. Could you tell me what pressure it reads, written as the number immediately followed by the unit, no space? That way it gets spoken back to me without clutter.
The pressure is 1.1MPa
